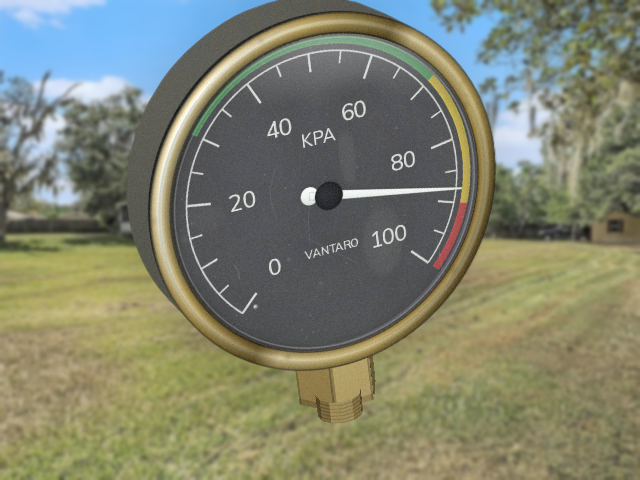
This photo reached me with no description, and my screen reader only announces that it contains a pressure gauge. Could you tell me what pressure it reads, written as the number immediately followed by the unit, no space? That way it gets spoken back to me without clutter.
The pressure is 87.5kPa
